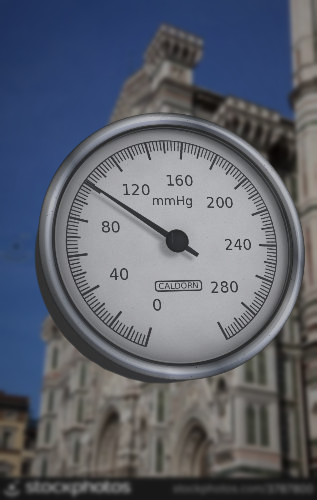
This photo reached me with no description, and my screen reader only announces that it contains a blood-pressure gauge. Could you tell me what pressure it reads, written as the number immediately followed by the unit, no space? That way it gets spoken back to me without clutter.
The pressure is 100mmHg
